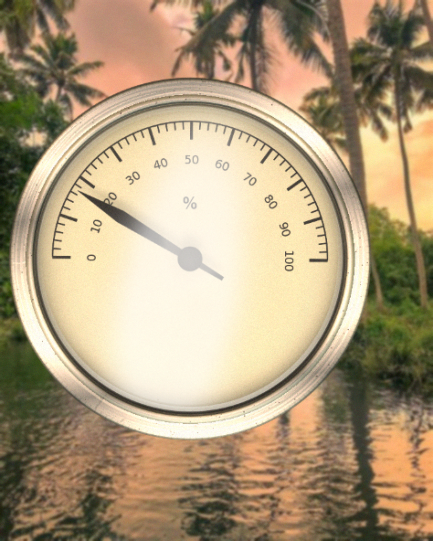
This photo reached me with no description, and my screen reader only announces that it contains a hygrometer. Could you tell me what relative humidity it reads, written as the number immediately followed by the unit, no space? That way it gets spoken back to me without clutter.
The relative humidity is 17%
